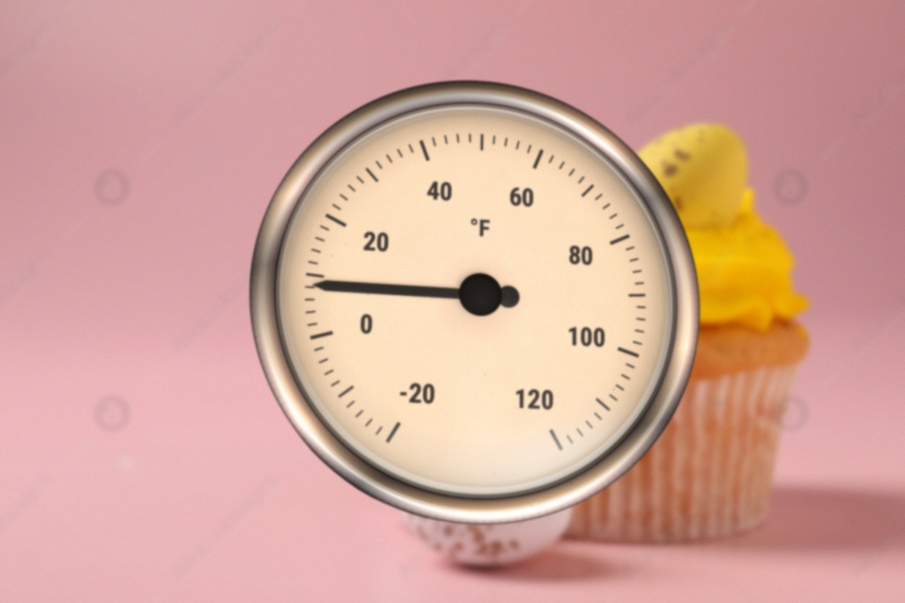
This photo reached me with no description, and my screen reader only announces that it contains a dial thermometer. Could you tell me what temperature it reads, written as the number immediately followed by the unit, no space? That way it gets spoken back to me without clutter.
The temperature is 8°F
